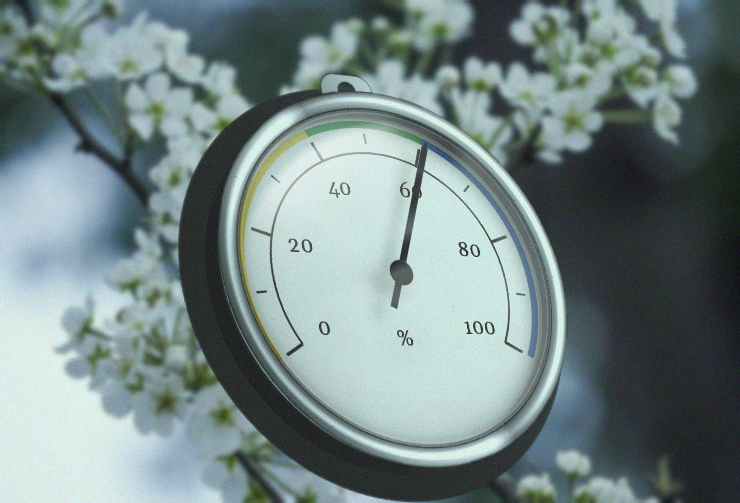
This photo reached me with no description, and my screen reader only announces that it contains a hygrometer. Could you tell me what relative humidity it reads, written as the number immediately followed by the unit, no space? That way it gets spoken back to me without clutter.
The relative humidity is 60%
